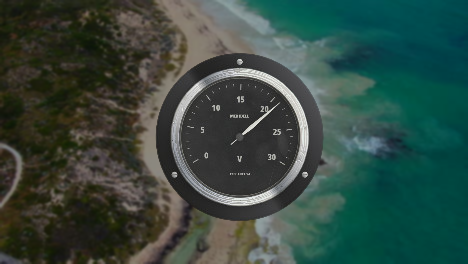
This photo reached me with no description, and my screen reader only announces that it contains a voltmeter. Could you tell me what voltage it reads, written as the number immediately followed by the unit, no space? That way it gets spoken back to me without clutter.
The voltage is 21V
